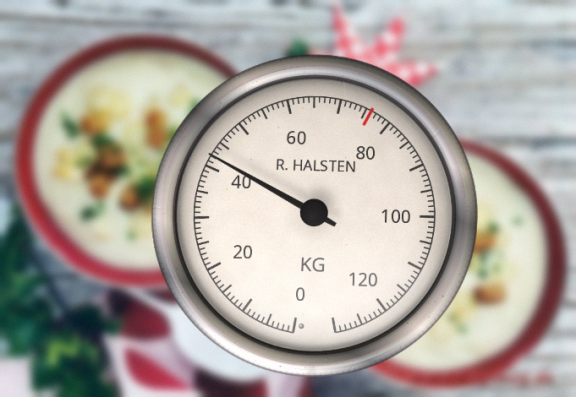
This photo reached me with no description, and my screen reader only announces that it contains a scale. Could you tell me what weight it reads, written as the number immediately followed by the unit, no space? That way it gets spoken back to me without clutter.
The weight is 42kg
